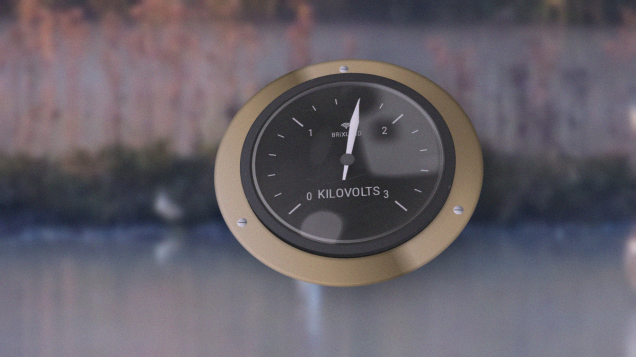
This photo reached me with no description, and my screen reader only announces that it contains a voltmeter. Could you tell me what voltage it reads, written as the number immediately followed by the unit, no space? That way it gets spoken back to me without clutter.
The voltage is 1.6kV
